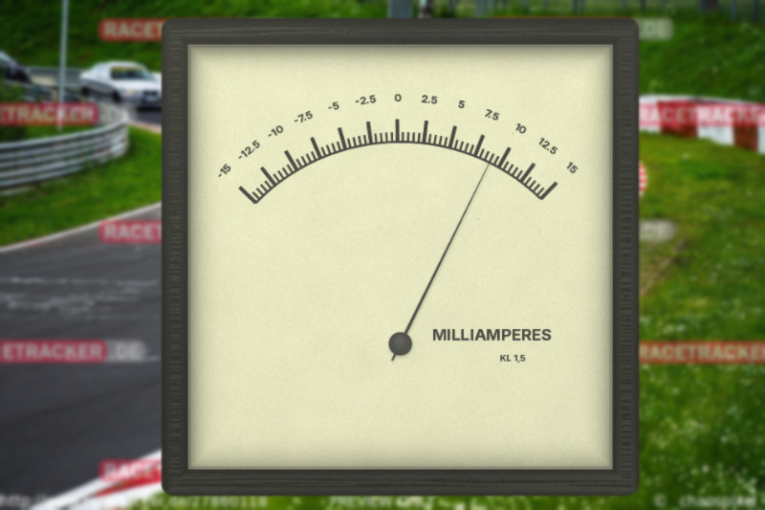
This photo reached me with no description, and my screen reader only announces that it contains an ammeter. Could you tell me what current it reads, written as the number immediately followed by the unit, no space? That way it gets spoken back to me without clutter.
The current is 9mA
